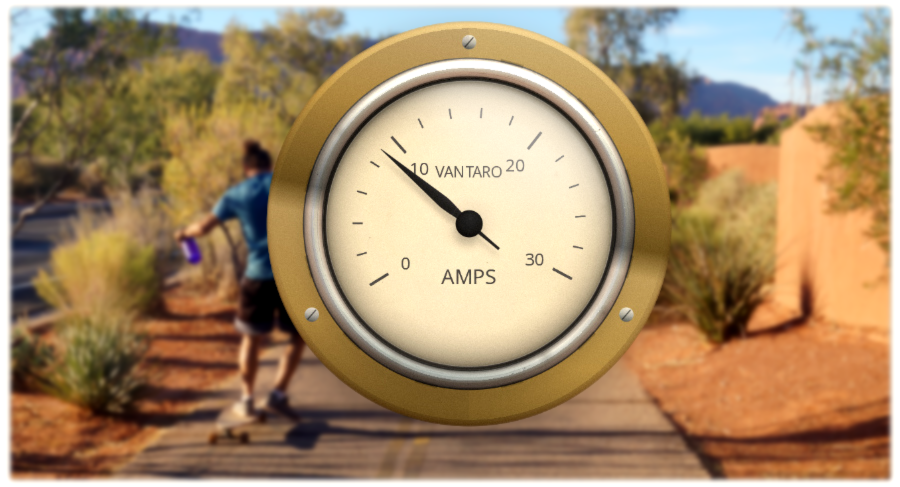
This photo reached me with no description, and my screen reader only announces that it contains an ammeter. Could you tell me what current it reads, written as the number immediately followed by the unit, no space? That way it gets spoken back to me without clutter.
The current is 9A
